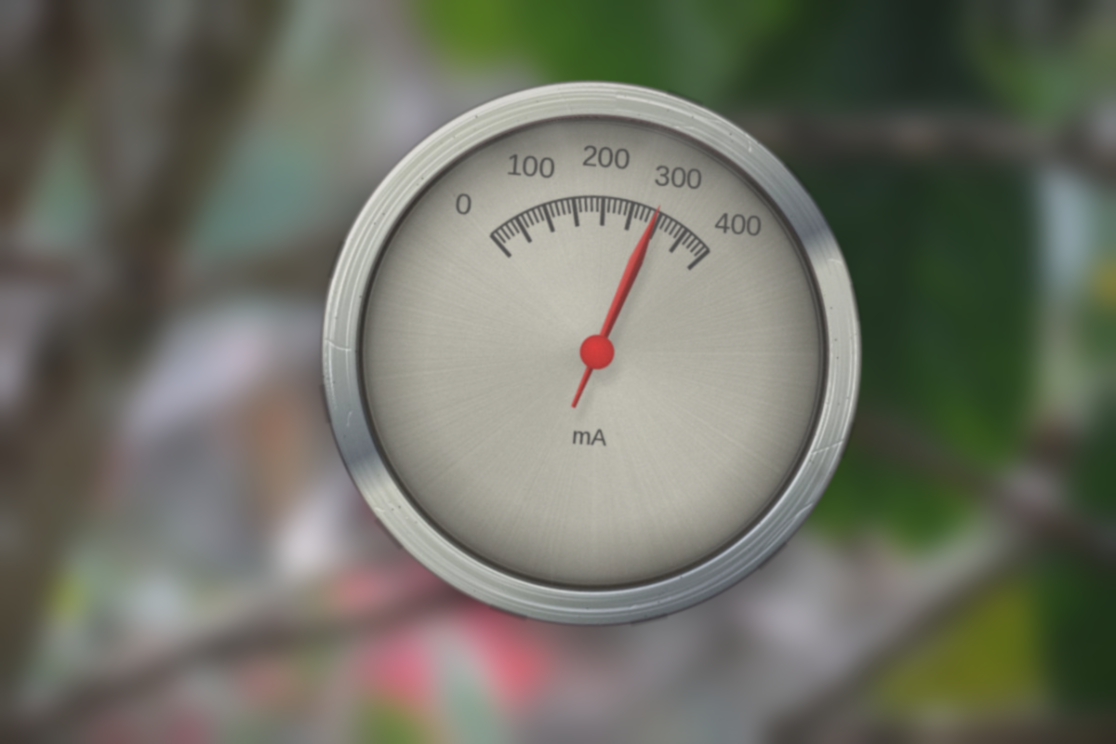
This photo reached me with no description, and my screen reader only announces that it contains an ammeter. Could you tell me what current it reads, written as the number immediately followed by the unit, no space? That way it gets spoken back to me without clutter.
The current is 290mA
